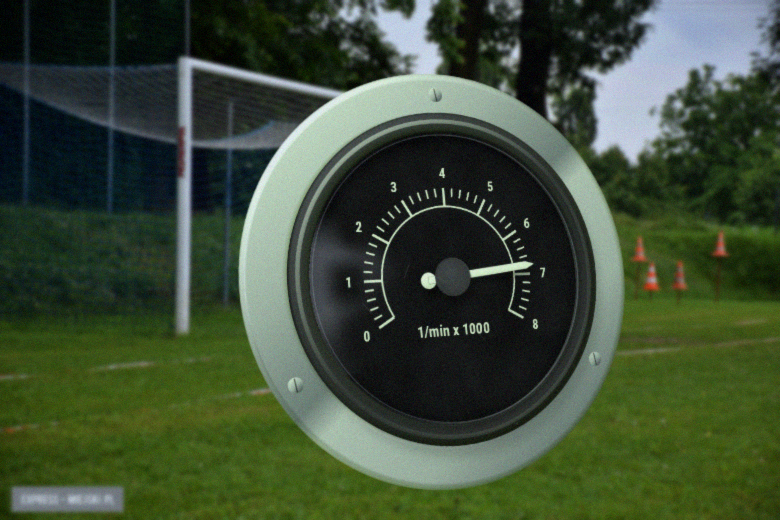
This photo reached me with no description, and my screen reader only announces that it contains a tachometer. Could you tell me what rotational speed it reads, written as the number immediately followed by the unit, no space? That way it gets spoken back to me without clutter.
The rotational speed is 6800rpm
